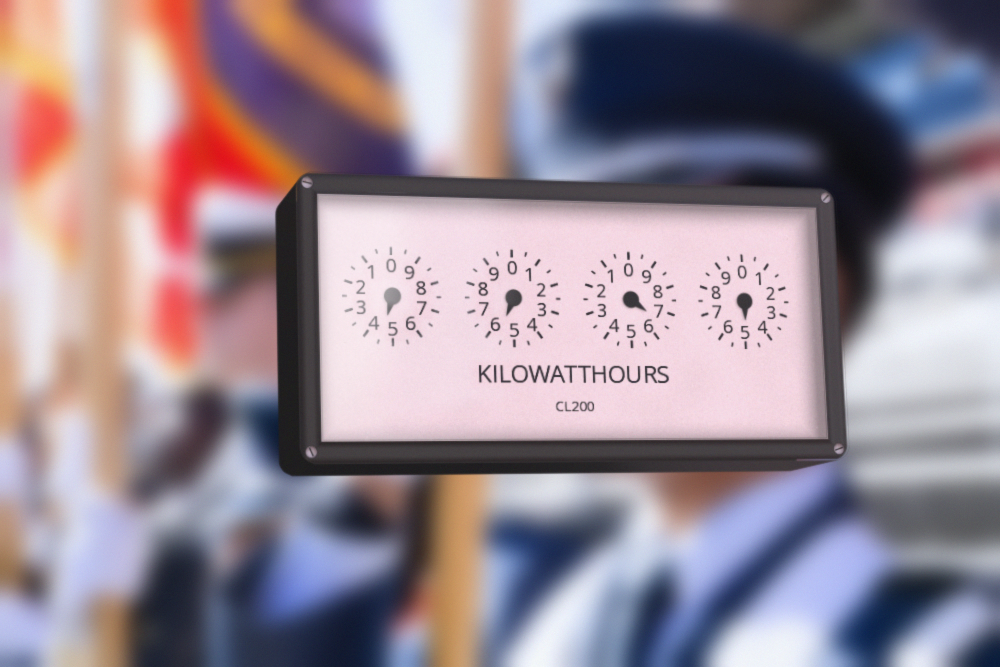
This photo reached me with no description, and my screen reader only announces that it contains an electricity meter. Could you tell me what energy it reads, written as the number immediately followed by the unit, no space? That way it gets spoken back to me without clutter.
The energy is 4565kWh
